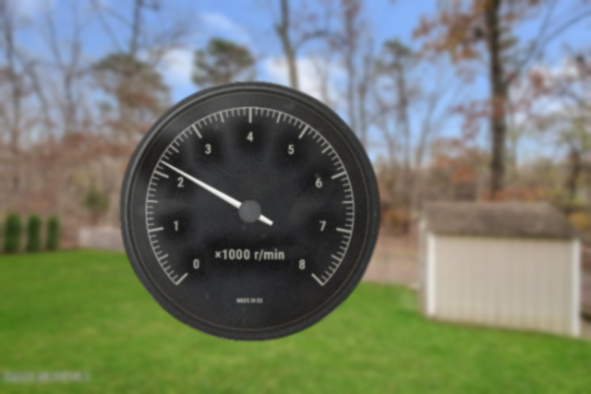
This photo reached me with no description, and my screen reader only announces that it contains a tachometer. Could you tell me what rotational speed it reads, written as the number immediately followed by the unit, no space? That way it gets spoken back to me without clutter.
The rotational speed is 2200rpm
